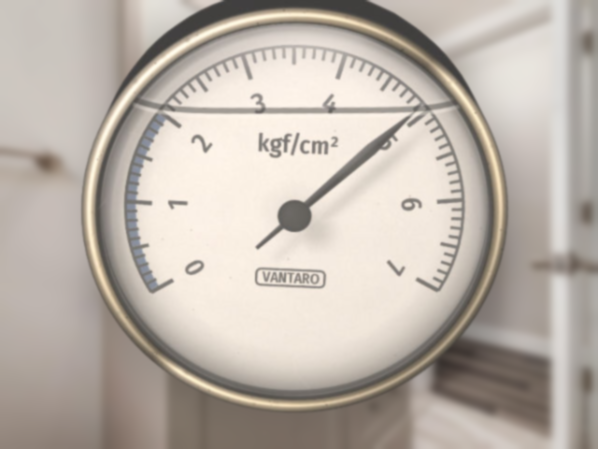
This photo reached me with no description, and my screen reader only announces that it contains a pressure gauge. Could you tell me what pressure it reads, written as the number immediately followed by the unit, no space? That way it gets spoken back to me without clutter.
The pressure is 4.9kg/cm²
